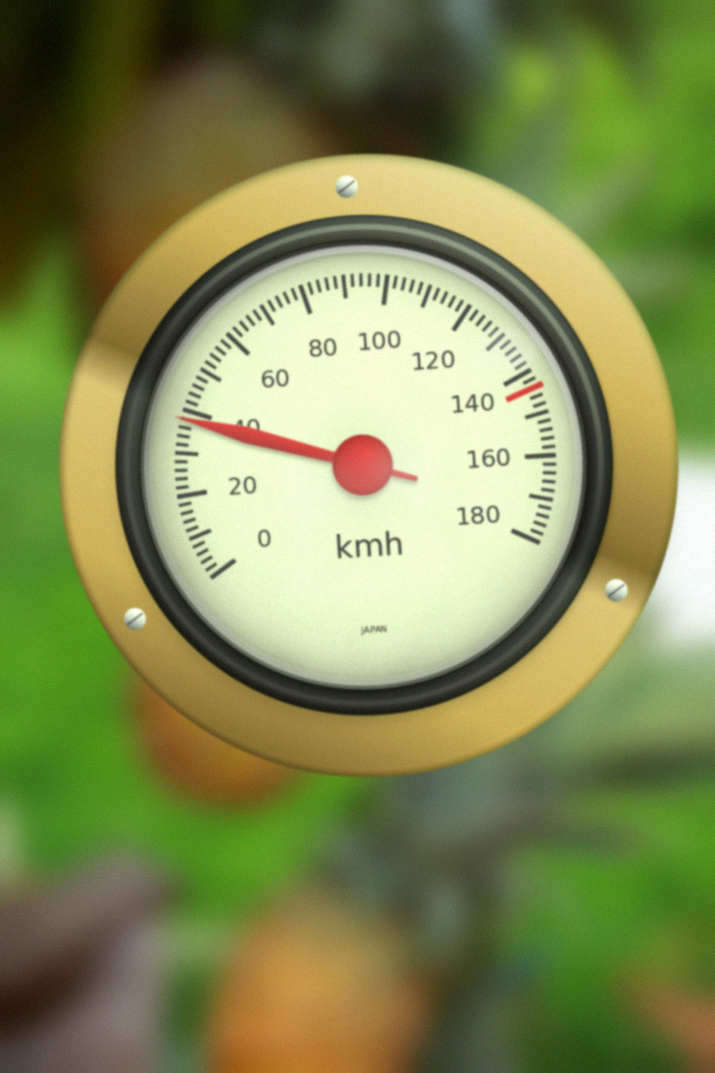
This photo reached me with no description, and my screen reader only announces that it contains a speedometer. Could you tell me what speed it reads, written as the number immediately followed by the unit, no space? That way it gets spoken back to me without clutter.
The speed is 38km/h
